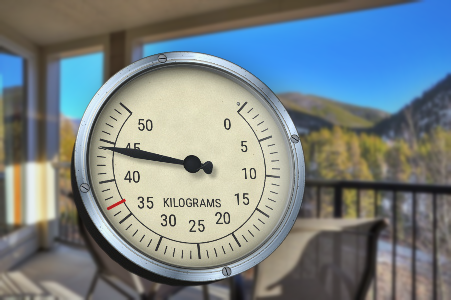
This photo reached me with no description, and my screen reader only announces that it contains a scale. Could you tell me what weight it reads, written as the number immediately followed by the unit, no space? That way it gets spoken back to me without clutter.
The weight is 44kg
